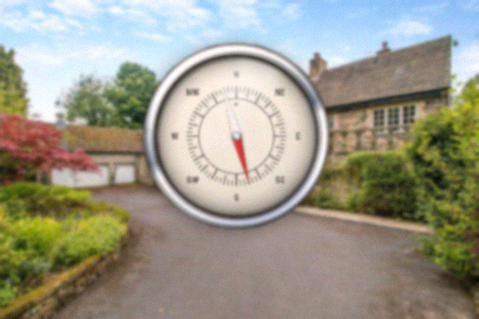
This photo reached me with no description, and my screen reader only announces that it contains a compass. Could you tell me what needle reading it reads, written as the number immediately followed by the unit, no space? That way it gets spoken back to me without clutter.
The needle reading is 165°
